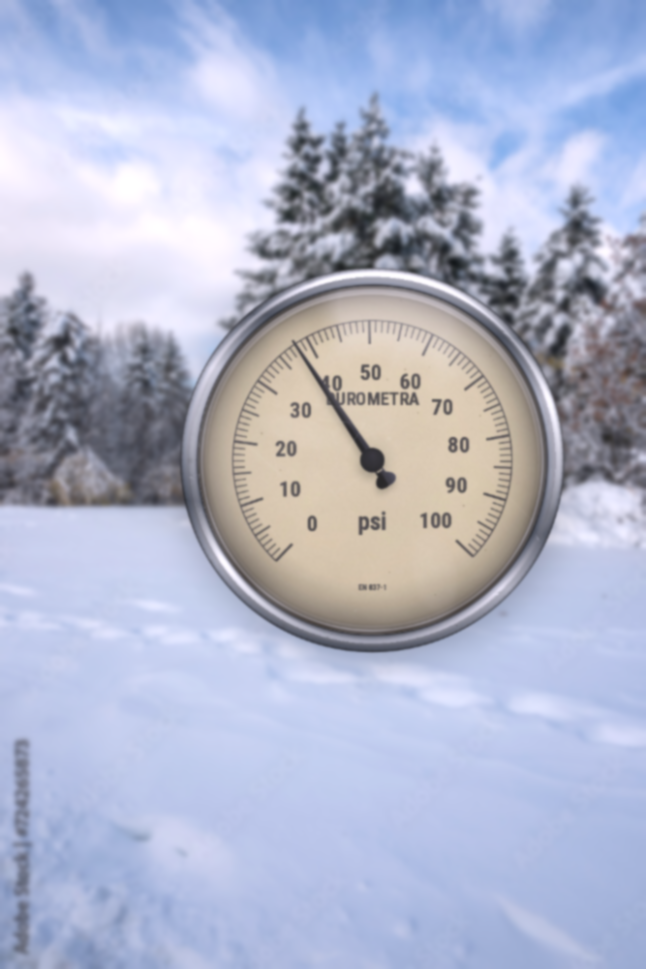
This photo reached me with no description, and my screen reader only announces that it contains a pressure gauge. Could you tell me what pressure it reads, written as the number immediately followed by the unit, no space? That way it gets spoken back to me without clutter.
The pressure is 38psi
